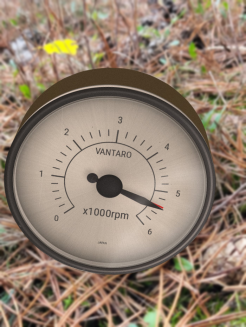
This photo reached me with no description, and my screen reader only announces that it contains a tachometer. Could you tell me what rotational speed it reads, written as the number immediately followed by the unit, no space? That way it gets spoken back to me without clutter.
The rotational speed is 5400rpm
